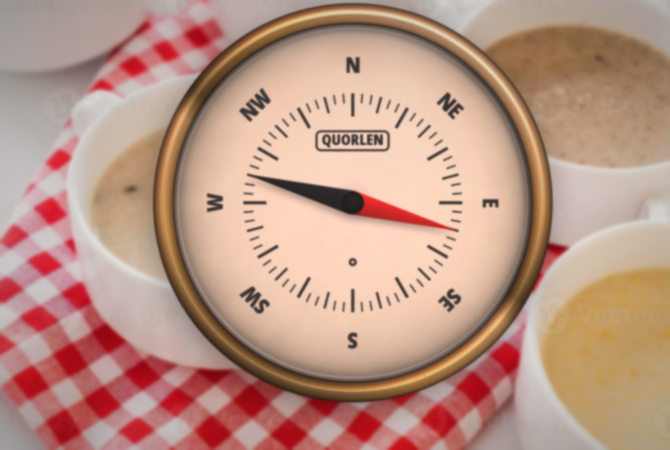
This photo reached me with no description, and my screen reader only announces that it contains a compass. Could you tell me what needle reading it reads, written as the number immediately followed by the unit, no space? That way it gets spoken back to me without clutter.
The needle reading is 105°
